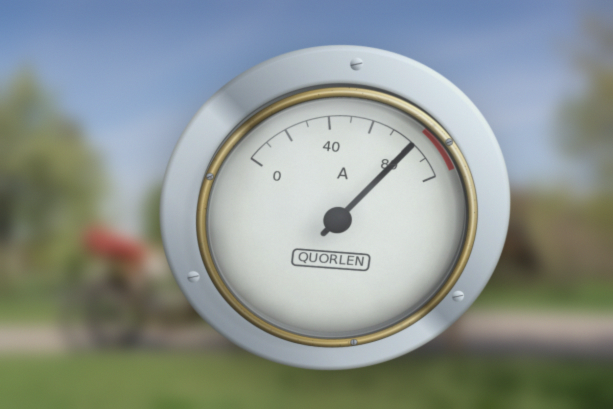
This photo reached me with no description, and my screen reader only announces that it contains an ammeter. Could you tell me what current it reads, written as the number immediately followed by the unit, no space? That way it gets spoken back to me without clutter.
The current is 80A
